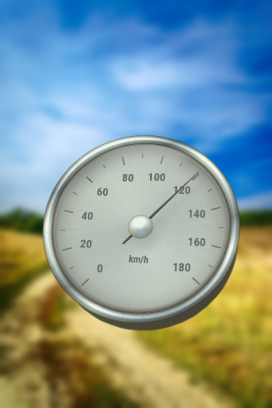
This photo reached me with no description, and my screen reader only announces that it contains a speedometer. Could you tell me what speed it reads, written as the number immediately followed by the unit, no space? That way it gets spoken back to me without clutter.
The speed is 120km/h
